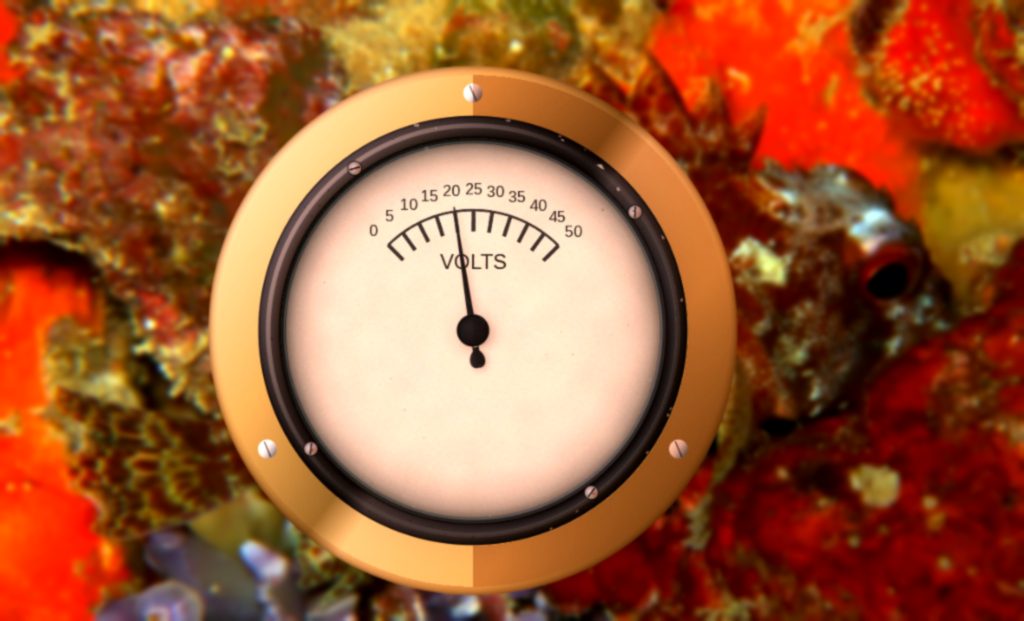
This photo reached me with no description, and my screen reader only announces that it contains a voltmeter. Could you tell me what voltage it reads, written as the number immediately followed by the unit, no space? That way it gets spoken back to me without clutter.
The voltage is 20V
